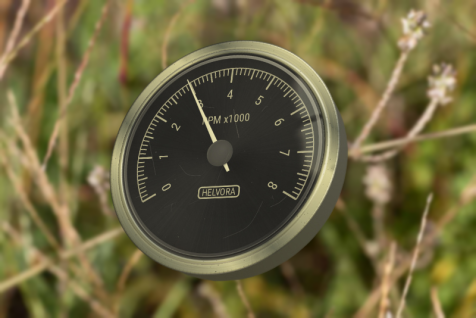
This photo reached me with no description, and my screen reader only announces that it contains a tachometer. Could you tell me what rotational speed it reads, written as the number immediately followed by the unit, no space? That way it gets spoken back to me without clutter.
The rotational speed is 3000rpm
